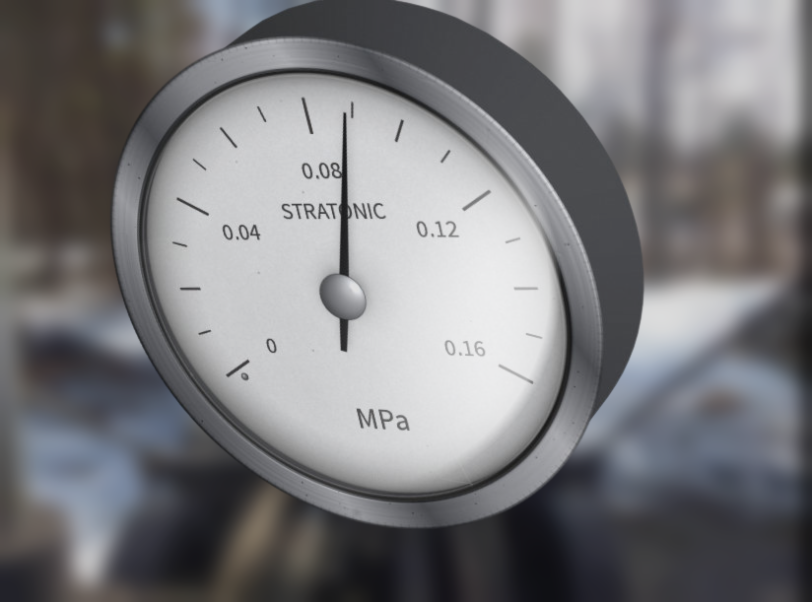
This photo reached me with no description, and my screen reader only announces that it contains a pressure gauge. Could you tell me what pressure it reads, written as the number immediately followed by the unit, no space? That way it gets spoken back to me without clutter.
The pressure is 0.09MPa
